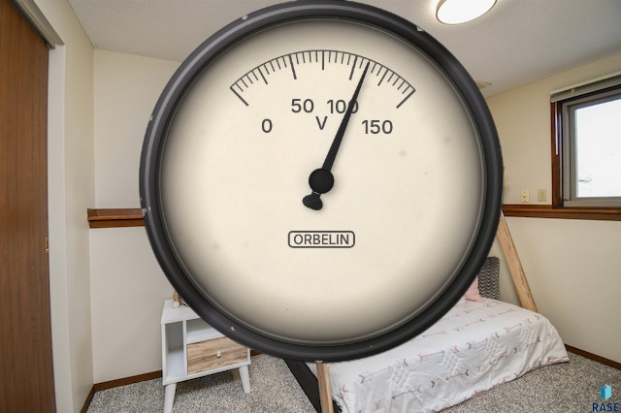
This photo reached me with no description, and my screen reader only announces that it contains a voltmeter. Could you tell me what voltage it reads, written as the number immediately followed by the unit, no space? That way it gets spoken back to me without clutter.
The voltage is 110V
